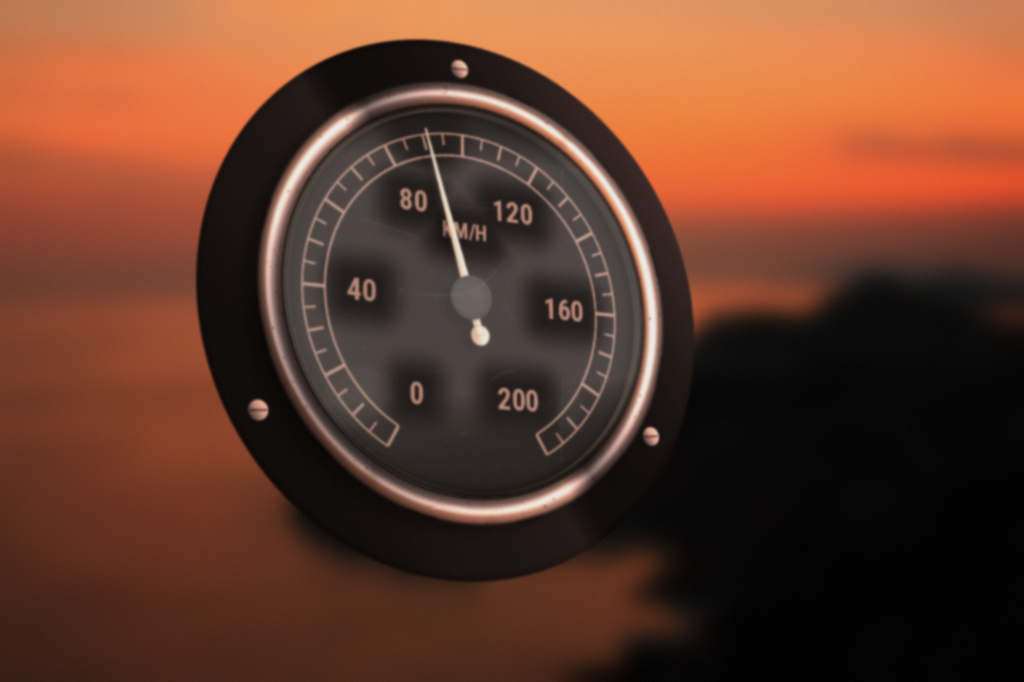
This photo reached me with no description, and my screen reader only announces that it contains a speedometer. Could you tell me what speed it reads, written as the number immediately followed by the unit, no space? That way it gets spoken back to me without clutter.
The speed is 90km/h
